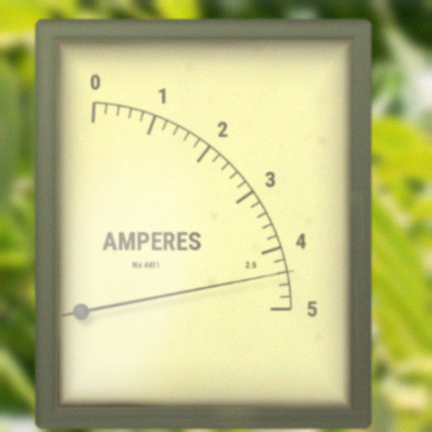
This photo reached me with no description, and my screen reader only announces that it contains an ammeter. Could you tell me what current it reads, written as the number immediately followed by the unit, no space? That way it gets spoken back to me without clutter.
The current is 4.4A
